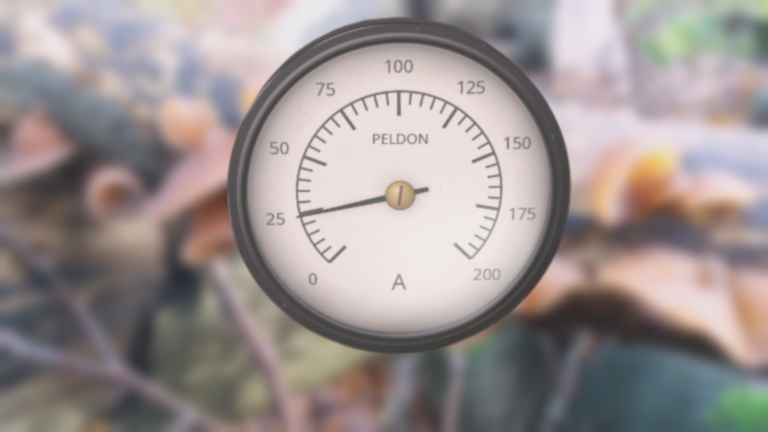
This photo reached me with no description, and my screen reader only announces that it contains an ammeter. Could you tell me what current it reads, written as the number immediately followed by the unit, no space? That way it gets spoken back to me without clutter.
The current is 25A
